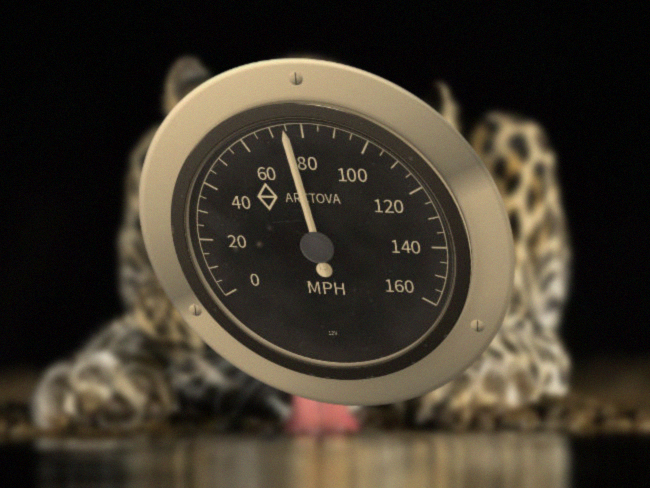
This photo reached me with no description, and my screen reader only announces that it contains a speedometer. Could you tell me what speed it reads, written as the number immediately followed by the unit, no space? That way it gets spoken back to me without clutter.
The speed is 75mph
